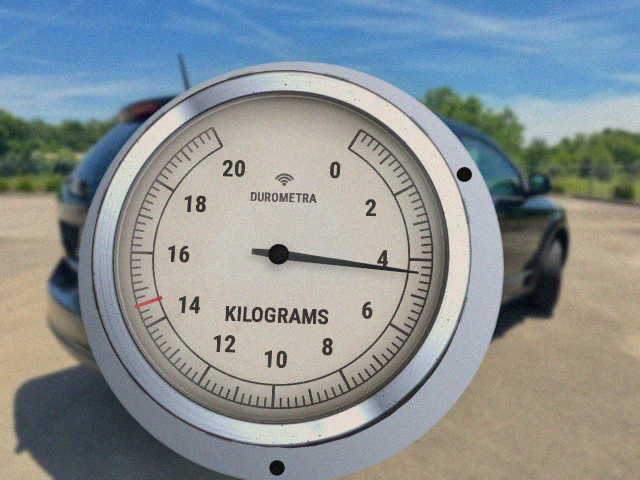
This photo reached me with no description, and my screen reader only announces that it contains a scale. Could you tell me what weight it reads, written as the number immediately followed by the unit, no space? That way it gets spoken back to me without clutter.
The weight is 4.4kg
